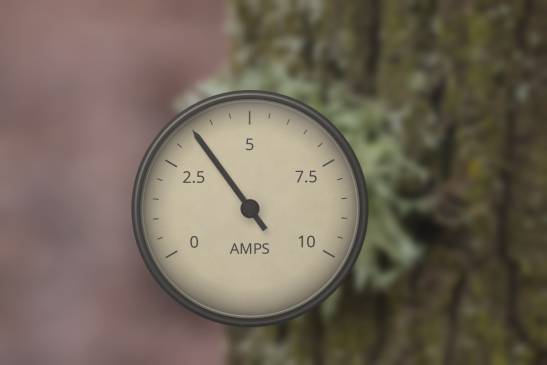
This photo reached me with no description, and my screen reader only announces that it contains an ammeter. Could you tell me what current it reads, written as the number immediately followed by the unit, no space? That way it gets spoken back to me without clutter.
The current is 3.5A
